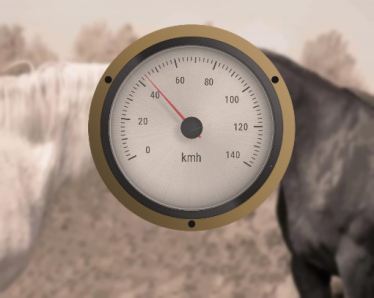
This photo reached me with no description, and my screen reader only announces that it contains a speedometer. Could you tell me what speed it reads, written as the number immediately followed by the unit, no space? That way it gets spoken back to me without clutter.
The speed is 44km/h
